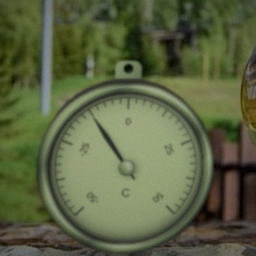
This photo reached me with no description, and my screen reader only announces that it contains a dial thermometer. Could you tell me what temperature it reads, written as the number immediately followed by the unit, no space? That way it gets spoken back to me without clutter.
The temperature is -12.5°C
